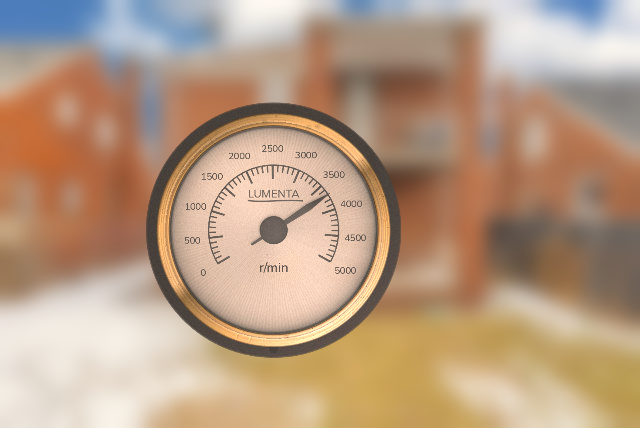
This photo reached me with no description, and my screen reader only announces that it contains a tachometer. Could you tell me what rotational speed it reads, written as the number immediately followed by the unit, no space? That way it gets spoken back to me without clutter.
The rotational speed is 3700rpm
